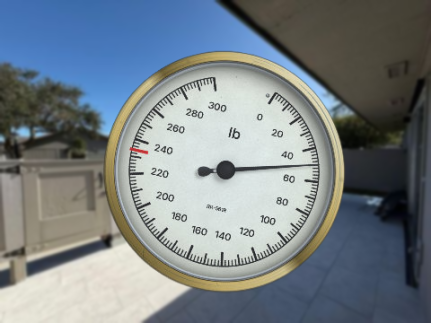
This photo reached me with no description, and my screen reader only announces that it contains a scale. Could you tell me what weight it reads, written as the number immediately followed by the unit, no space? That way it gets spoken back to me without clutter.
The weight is 50lb
